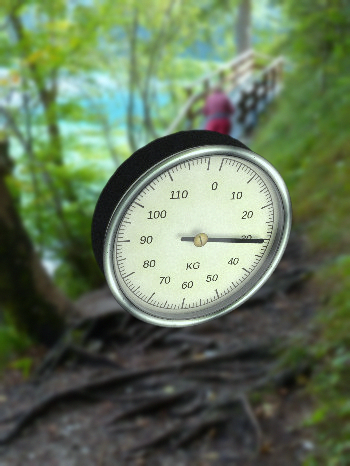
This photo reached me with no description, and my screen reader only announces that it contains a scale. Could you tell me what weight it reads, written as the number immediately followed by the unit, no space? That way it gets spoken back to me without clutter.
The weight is 30kg
